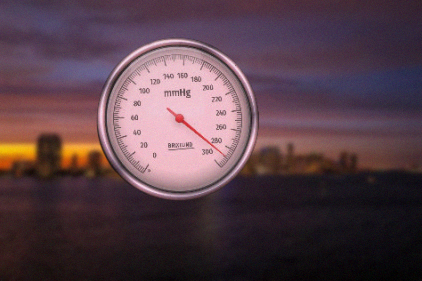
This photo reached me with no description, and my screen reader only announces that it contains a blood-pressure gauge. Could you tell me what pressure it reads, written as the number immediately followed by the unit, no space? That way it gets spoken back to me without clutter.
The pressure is 290mmHg
